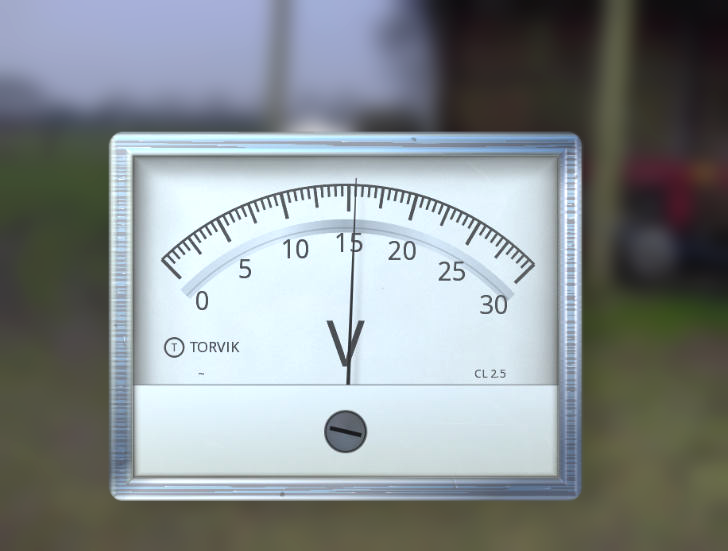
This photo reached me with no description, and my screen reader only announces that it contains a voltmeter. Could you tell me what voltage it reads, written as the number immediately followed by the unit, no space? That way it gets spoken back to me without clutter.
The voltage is 15.5V
